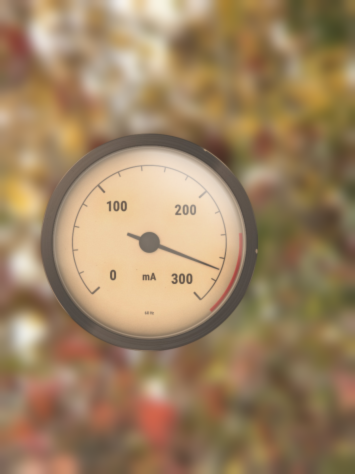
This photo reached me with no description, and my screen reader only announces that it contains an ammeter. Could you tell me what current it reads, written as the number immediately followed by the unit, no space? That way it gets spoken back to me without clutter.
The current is 270mA
